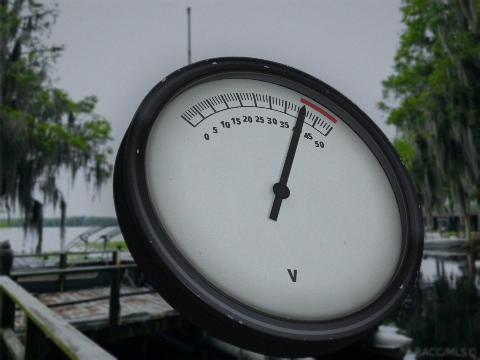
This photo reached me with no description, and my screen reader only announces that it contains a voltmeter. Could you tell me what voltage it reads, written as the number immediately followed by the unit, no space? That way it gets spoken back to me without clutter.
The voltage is 40V
